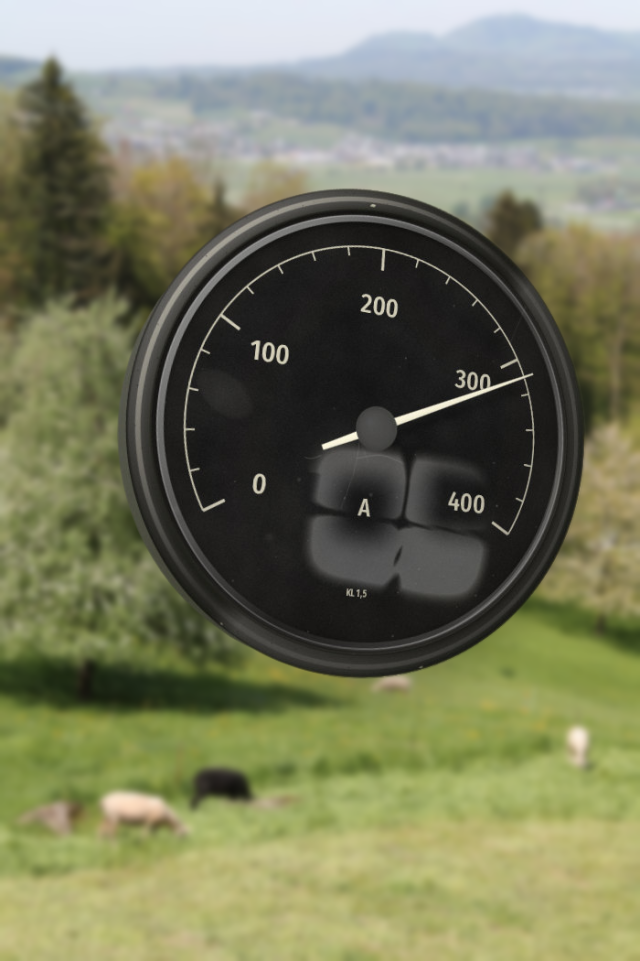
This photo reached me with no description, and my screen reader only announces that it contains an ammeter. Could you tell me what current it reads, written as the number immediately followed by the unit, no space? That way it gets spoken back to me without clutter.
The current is 310A
